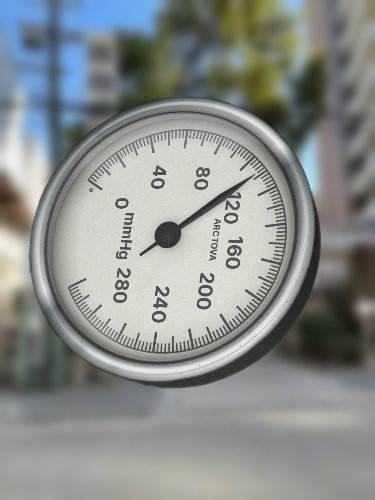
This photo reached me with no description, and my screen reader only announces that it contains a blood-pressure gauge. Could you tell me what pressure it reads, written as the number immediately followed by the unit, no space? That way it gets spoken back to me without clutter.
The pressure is 110mmHg
